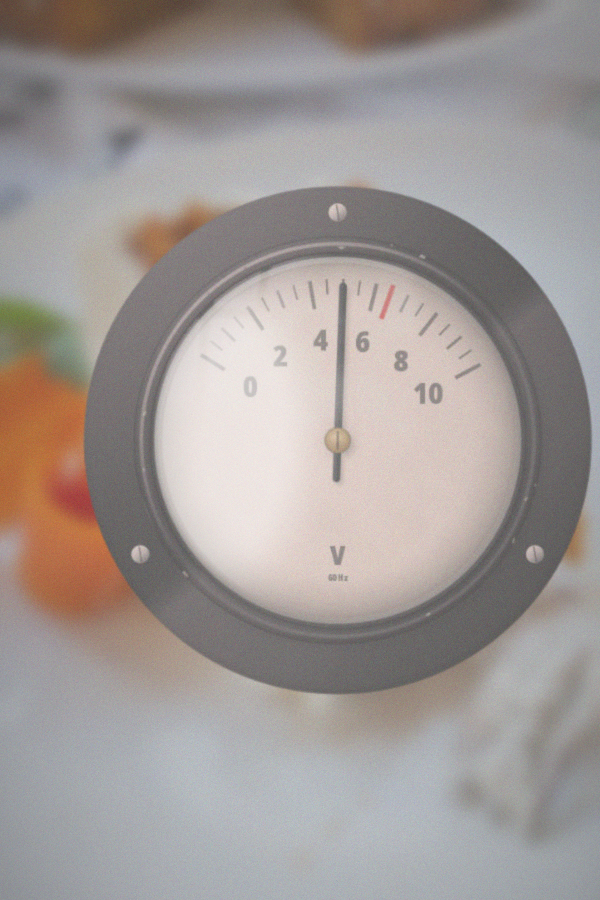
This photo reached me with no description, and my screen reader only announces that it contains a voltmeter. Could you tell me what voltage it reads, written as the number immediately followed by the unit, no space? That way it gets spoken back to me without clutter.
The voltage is 5V
